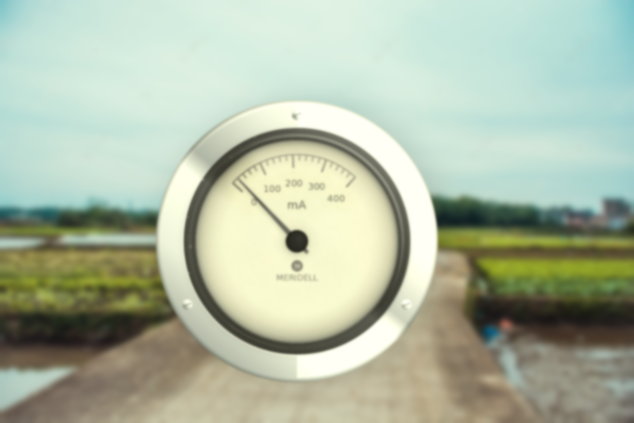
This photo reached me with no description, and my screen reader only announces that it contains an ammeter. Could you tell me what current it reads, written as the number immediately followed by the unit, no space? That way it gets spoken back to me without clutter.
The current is 20mA
